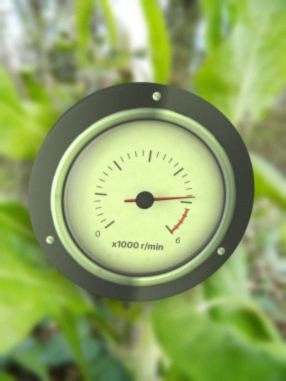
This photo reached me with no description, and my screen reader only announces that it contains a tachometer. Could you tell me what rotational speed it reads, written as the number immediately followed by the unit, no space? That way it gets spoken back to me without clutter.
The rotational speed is 4800rpm
